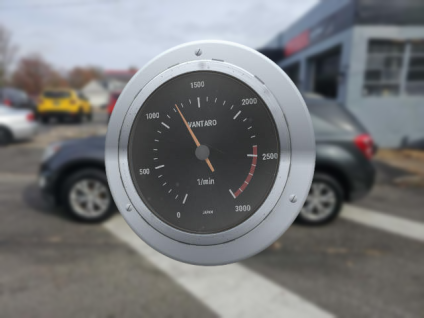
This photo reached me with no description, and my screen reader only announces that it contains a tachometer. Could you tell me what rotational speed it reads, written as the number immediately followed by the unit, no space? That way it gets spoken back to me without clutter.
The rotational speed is 1250rpm
